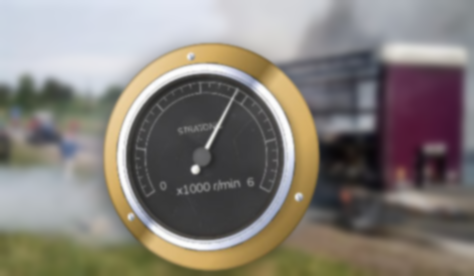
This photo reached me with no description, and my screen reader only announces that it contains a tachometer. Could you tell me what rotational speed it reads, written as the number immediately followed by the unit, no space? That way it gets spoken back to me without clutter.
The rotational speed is 3800rpm
